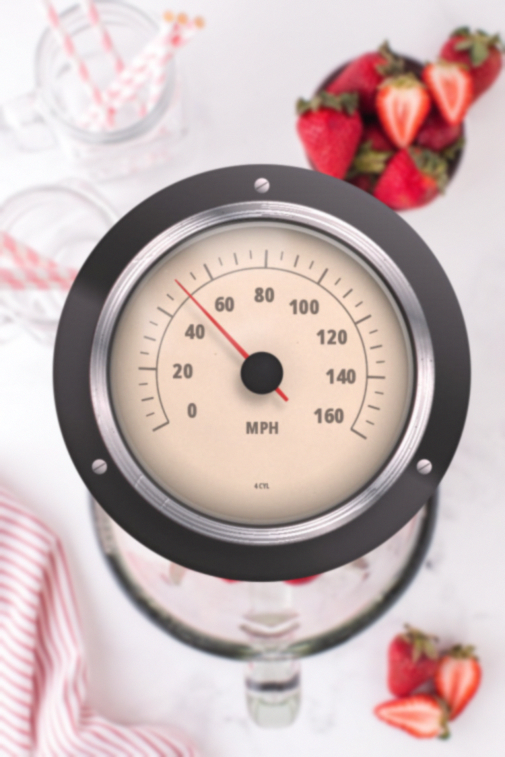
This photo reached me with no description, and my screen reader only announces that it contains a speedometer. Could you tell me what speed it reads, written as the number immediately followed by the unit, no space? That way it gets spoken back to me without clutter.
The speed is 50mph
